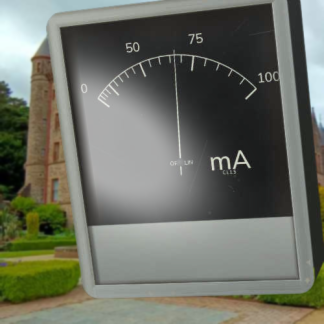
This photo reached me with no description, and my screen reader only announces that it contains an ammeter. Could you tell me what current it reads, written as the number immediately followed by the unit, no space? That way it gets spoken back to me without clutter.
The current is 67.5mA
